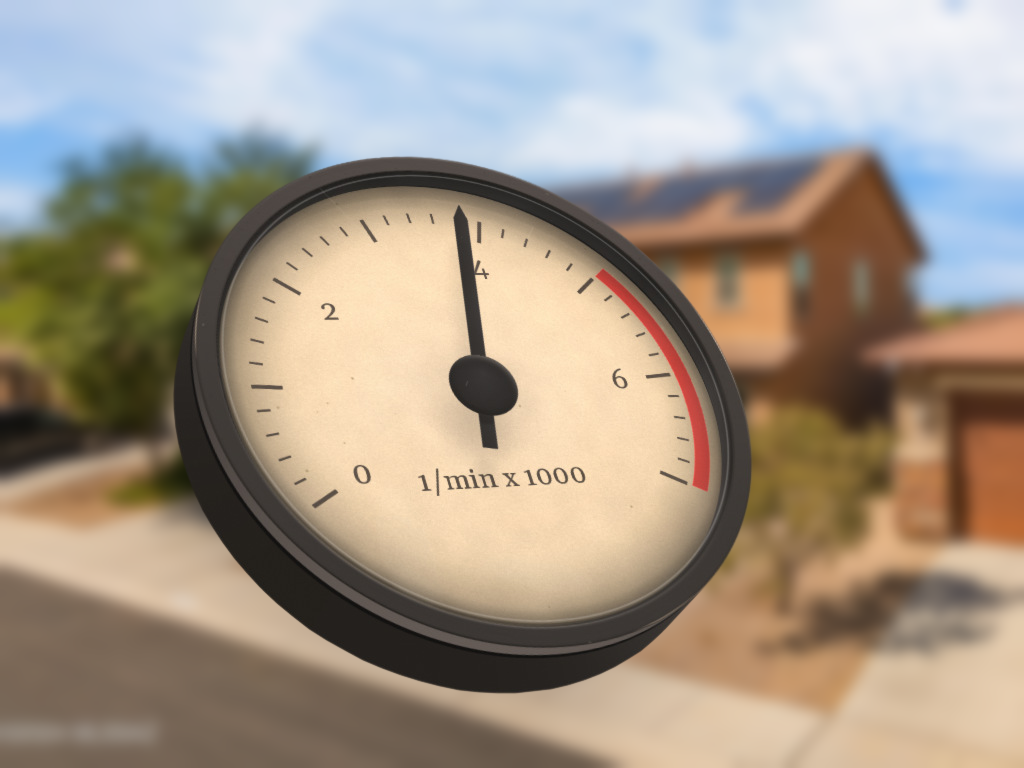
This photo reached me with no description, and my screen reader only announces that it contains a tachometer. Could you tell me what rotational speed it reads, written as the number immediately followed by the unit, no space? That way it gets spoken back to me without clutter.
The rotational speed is 3800rpm
